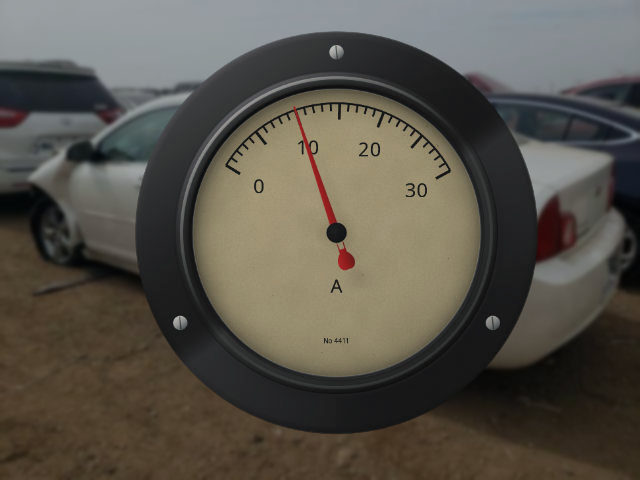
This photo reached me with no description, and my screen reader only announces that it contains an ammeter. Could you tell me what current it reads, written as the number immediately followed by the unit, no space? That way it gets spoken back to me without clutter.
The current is 10A
